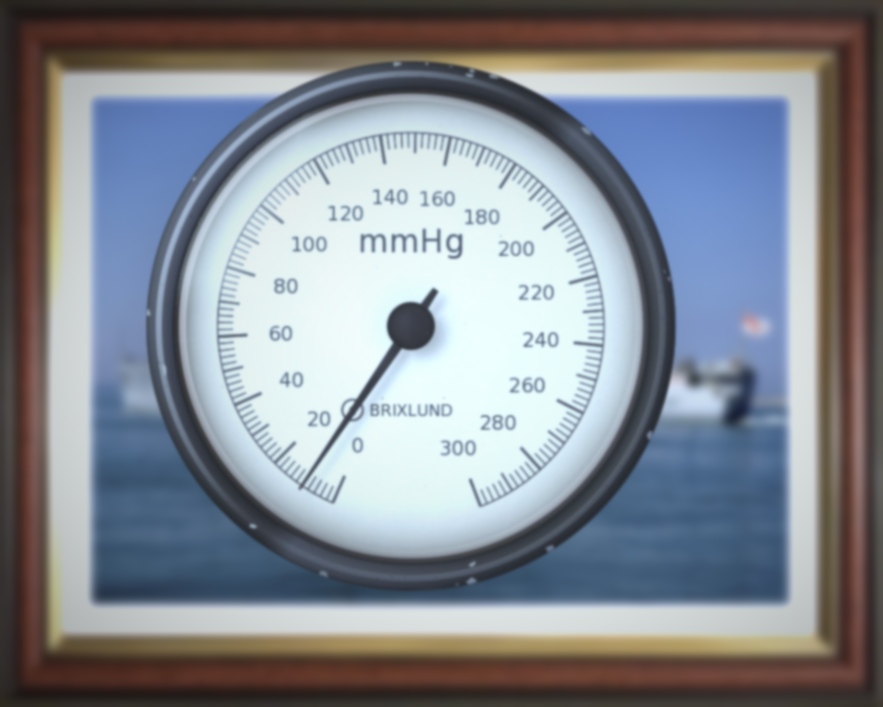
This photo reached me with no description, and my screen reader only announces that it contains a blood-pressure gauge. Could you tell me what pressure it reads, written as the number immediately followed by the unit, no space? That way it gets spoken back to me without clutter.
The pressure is 10mmHg
